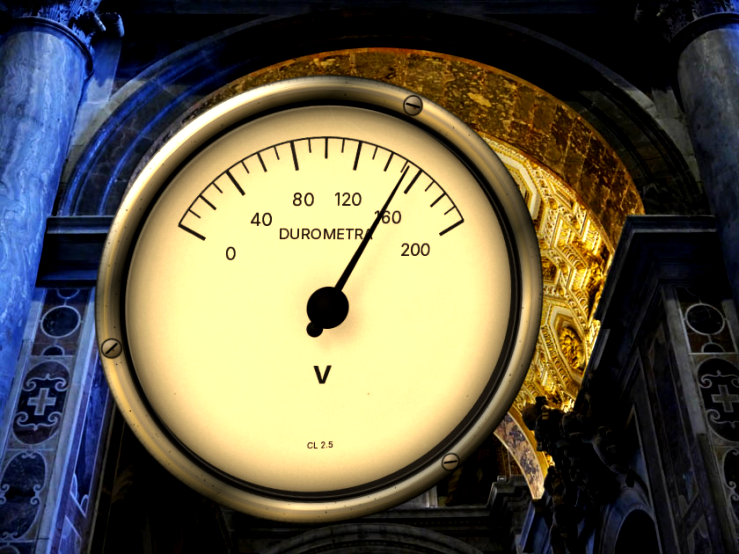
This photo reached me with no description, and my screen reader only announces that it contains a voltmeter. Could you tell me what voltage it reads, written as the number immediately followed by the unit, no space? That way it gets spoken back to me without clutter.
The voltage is 150V
